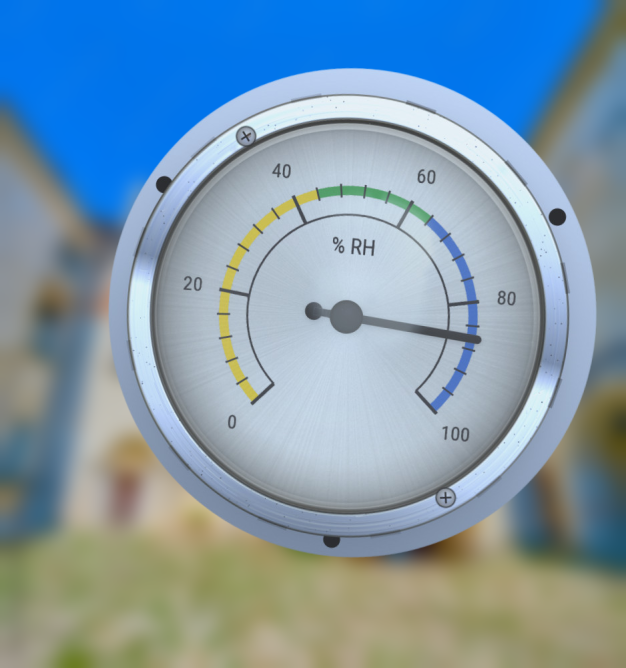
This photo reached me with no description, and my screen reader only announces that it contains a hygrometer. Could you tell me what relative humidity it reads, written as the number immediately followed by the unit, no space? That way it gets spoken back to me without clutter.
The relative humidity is 86%
